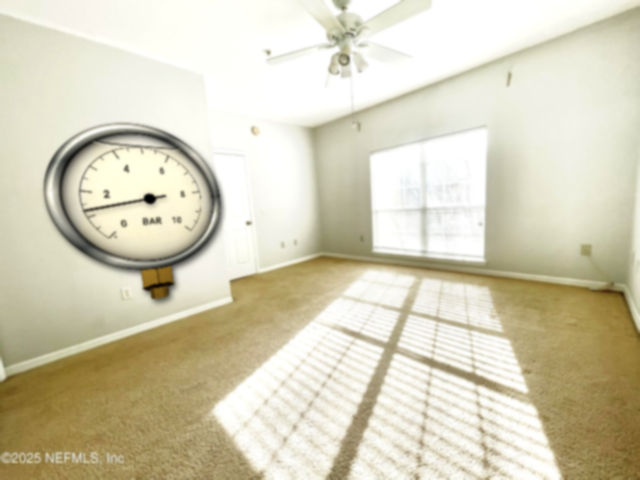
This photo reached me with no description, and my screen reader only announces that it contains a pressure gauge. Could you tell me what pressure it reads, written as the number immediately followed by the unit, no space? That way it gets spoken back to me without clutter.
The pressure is 1.25bar
